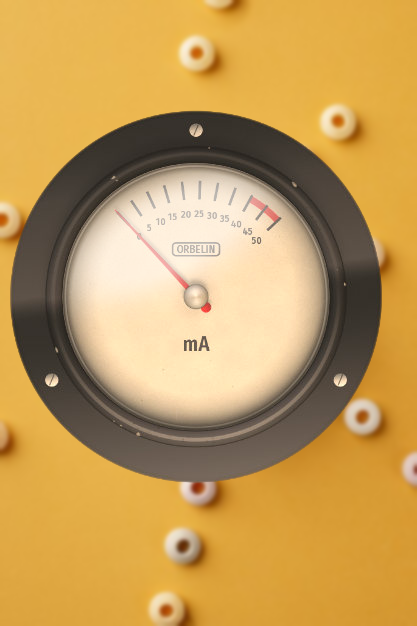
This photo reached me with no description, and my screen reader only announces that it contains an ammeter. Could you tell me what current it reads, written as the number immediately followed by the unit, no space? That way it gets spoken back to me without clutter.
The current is 0mA
